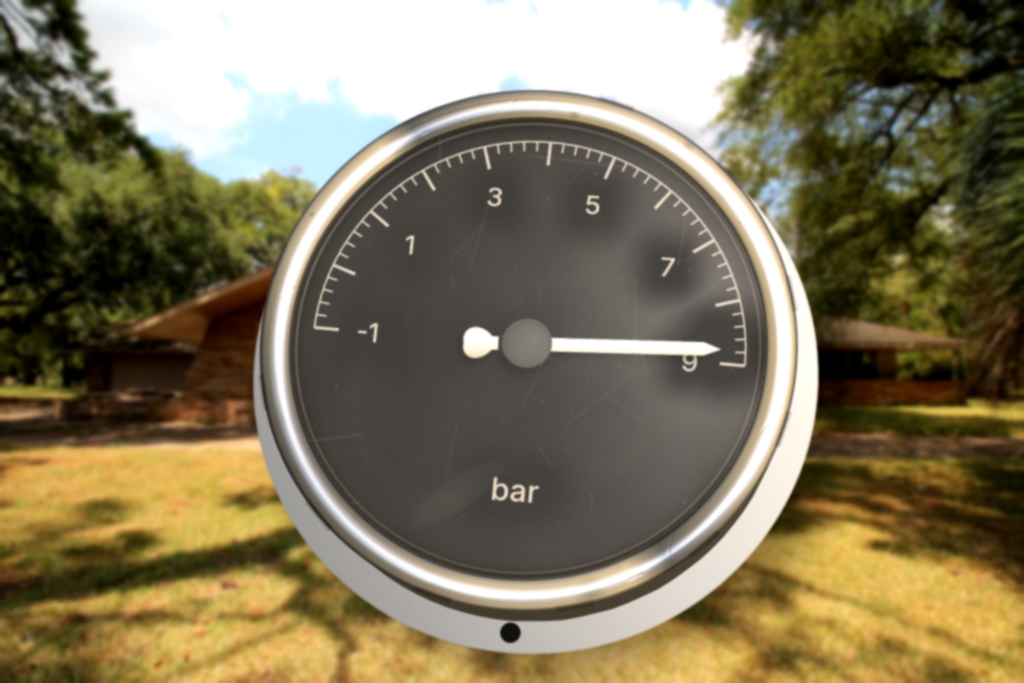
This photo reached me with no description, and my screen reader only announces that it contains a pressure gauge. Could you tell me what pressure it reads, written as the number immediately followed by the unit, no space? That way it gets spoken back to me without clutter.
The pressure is 8.8bar
